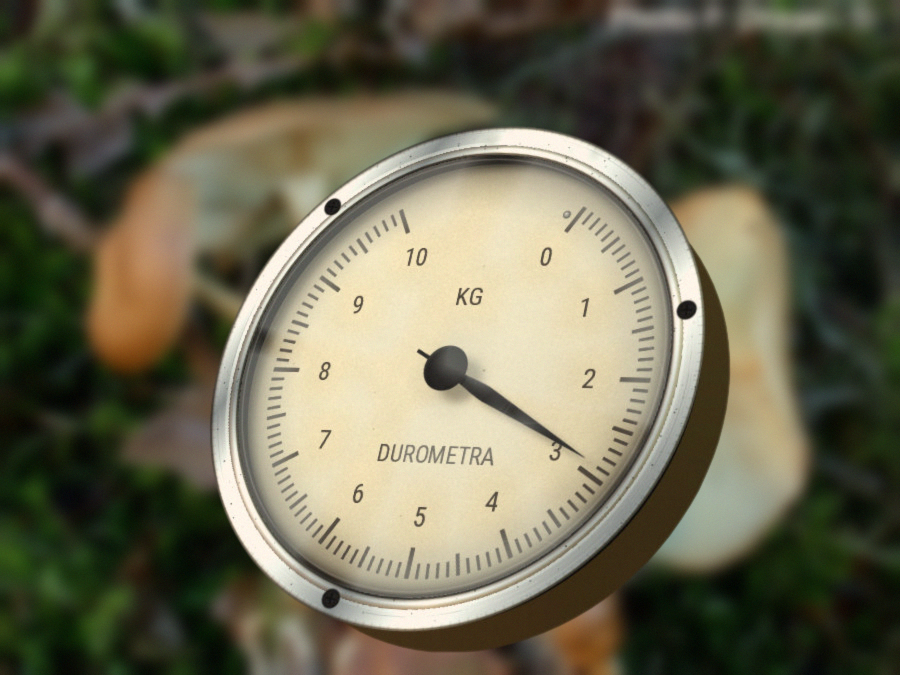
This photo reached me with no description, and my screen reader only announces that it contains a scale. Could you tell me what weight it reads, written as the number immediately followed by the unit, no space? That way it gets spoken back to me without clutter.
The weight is 2.9kg
